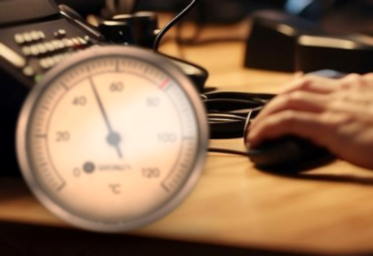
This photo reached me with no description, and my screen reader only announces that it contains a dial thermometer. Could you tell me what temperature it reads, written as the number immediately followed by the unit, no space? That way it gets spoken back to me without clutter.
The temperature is 50°C
